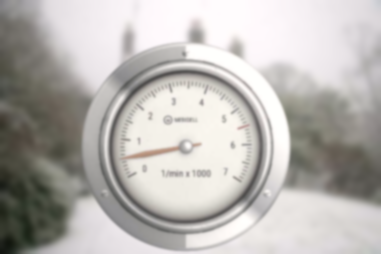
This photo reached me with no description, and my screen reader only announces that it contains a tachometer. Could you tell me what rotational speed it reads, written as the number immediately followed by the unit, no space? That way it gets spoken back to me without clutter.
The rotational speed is 500rpm
